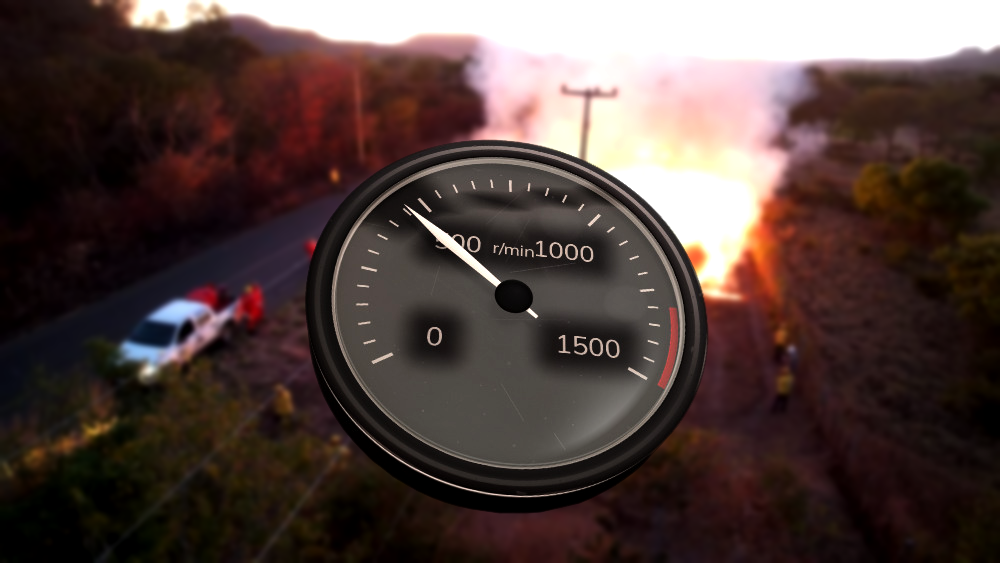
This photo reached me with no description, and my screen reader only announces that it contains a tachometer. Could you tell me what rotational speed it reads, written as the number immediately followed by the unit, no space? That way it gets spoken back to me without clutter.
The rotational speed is 450rpm
